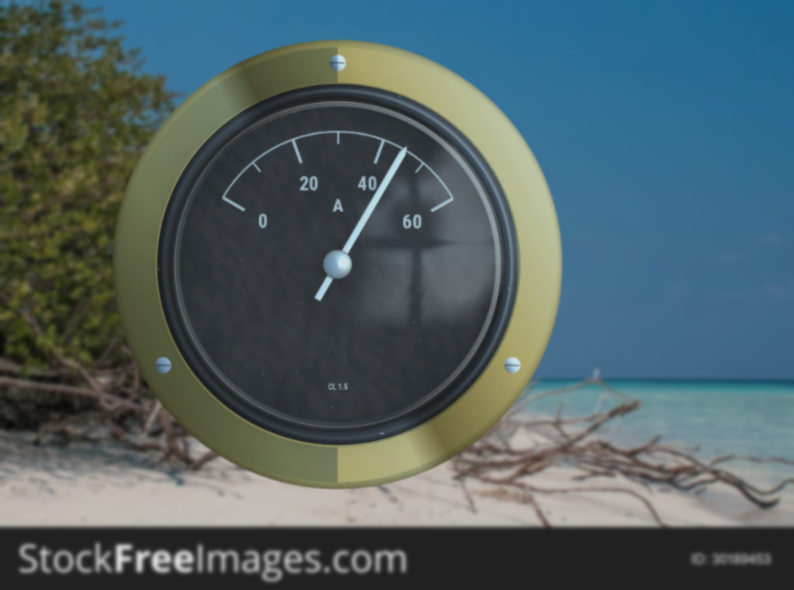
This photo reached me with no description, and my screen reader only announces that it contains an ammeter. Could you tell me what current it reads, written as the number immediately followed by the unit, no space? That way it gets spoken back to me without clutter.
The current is 45A
